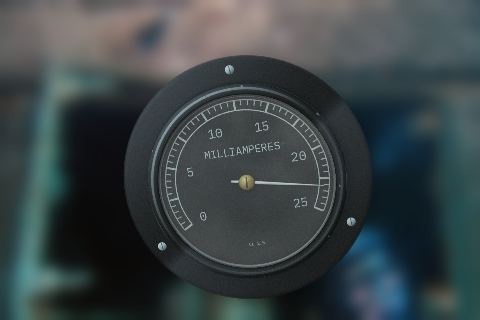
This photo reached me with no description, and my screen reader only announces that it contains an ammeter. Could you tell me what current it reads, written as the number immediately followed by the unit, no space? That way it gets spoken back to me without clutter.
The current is 23mA
